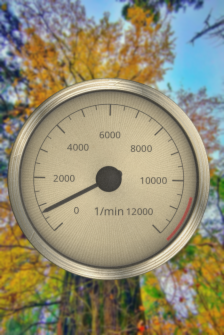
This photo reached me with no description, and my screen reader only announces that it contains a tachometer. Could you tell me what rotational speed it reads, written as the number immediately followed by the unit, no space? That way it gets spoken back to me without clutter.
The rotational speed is 750rpm
